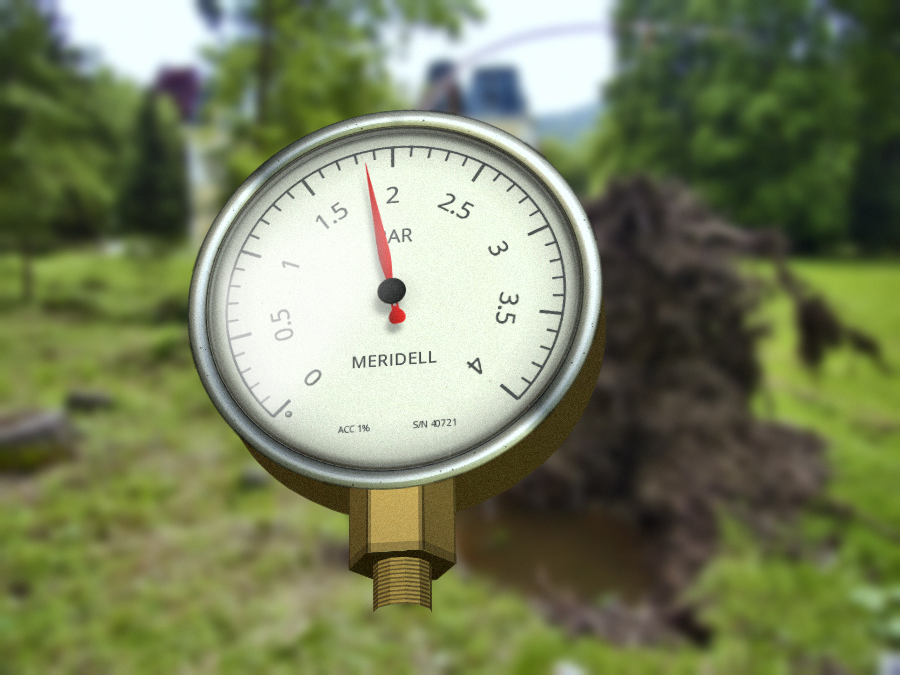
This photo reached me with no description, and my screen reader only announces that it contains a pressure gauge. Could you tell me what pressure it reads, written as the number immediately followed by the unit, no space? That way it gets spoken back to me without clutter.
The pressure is 1.85bar
